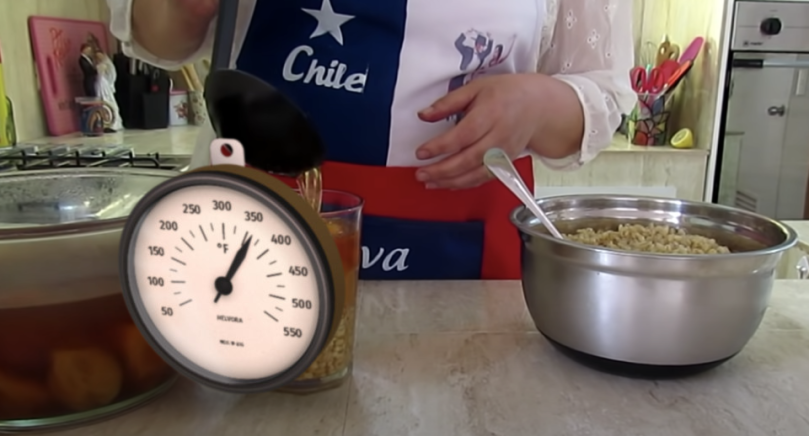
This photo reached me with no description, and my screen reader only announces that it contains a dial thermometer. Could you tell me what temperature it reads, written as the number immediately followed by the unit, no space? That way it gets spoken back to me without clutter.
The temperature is 362.5°F
